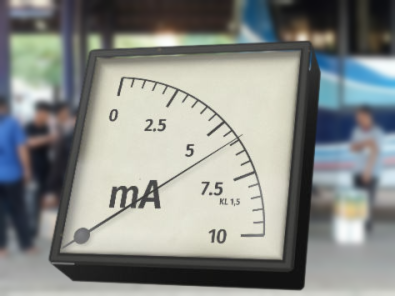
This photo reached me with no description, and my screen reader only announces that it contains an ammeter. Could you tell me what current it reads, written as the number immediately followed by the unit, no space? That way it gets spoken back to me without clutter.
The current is 6mA
